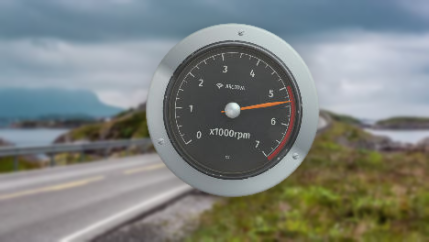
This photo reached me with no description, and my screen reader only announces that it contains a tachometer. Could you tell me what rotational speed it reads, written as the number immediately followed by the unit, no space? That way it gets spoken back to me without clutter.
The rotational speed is 5375rpm
